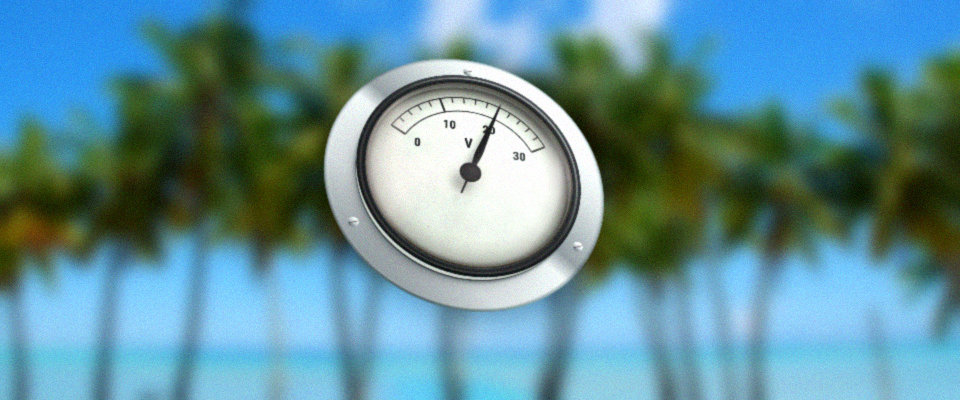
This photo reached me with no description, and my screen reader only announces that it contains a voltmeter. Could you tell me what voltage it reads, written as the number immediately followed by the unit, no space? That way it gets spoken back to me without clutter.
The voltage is 20V
